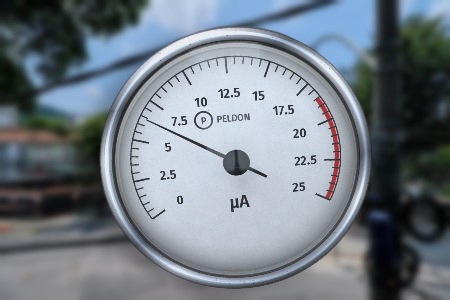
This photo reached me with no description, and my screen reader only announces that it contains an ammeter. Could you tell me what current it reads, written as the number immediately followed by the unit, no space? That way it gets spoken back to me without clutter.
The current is 6.5µA
